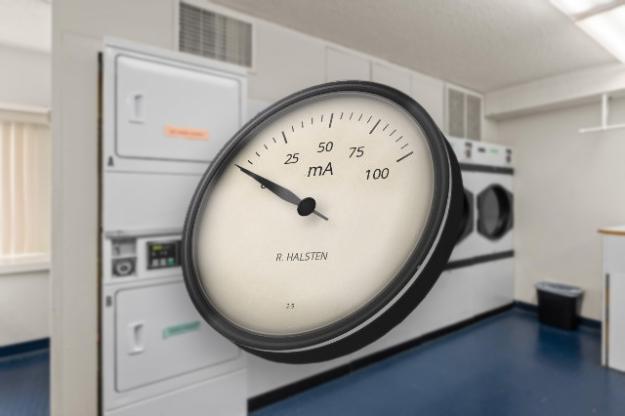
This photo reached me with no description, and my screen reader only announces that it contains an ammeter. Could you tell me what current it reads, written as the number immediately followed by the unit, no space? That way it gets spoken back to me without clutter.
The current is 0mA
